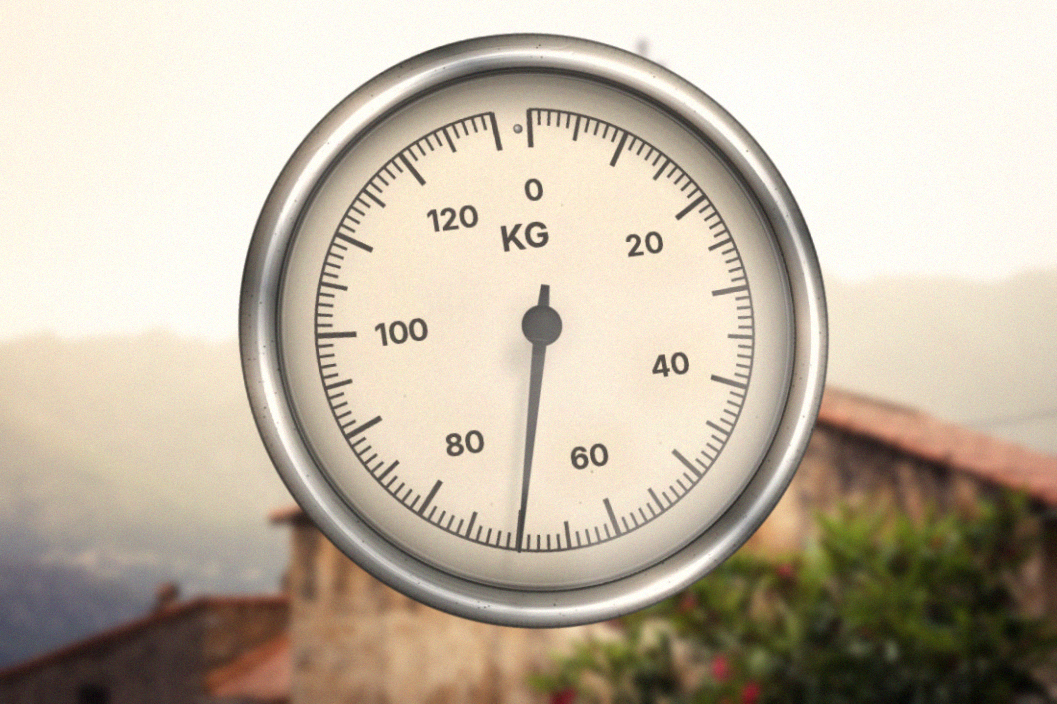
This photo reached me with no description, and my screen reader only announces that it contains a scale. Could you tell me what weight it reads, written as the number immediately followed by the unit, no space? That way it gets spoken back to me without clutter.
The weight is 70kg
